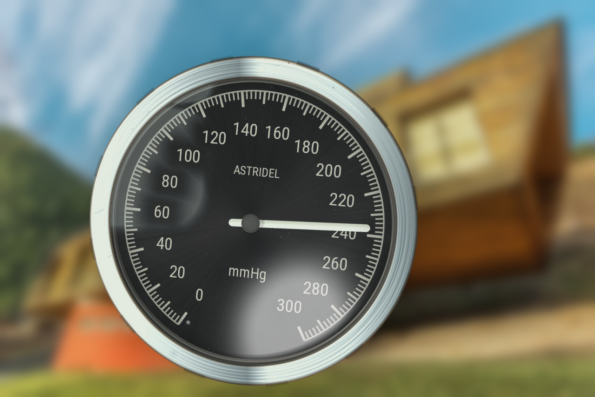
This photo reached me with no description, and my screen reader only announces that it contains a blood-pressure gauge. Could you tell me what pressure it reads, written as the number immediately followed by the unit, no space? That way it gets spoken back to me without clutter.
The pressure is 236mmHg
